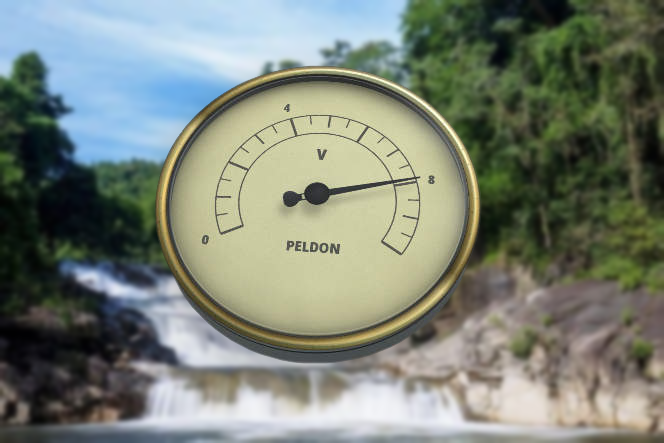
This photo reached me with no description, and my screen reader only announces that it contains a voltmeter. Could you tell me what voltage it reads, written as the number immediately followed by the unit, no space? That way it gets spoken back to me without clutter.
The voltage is 8V
